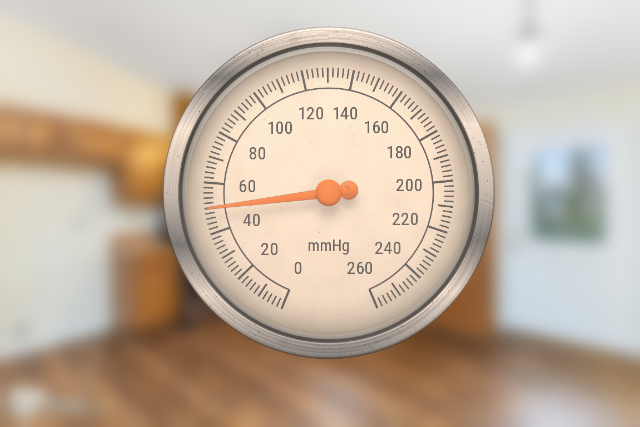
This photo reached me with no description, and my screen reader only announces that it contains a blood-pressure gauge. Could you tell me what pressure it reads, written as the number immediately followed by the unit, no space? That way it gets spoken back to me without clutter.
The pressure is 50mmHg
